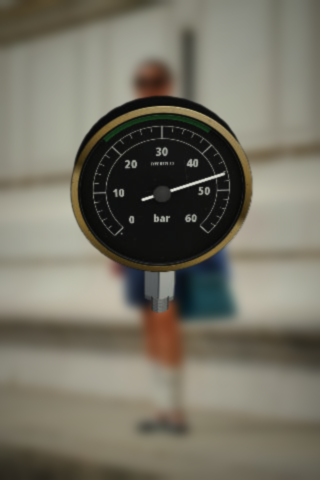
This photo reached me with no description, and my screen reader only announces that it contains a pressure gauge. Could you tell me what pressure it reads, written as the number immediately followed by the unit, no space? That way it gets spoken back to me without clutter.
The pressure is 46bar
